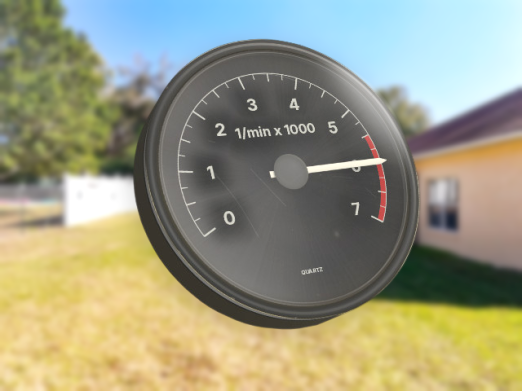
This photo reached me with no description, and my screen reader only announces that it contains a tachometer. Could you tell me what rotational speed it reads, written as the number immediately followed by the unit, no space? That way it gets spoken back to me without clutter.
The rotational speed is 6000rpm
